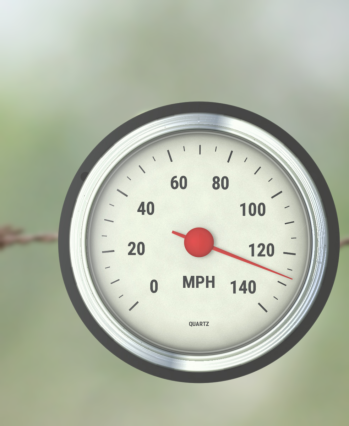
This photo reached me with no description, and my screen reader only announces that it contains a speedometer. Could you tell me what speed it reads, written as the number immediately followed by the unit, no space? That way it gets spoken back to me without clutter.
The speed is 127.5mph
